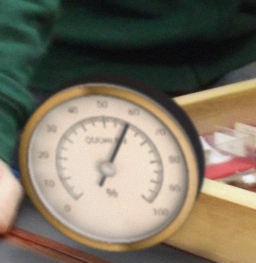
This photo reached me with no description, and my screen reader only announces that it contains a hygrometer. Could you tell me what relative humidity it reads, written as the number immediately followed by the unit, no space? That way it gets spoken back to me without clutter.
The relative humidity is 60%
